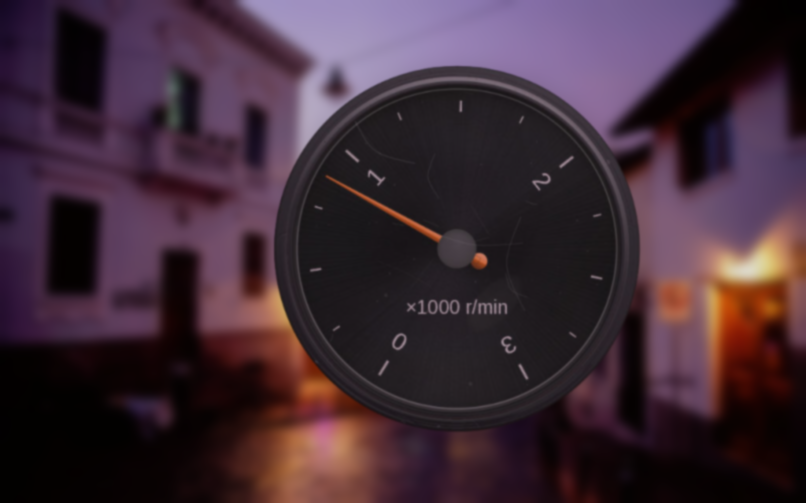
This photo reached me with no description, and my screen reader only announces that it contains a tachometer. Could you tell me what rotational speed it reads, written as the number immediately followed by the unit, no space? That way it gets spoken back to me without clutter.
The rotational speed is 875rpm
